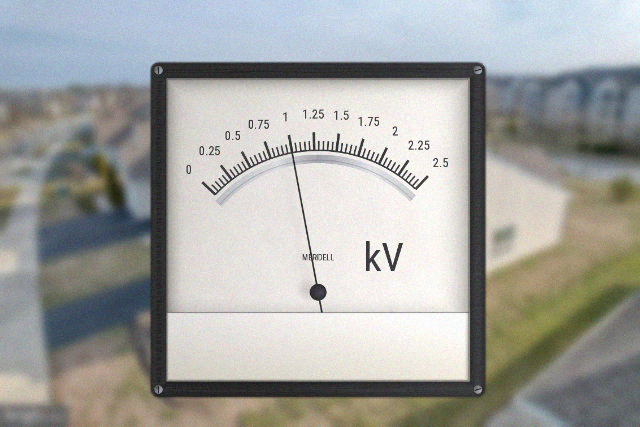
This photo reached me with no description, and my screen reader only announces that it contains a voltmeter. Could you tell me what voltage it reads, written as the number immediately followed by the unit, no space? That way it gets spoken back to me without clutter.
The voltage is 1kV
